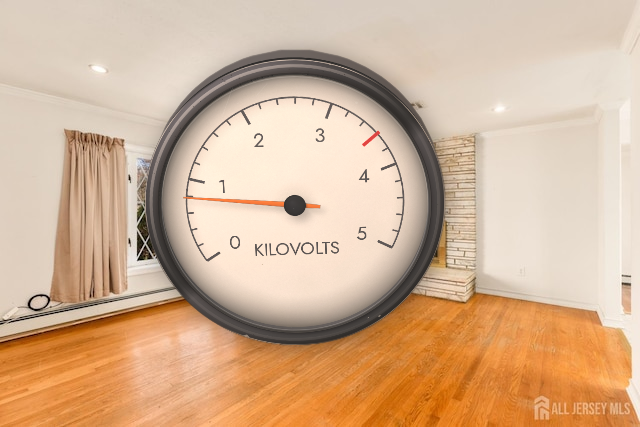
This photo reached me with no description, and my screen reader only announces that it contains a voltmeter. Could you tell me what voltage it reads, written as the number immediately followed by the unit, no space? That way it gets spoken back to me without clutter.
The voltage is 0.8kV
